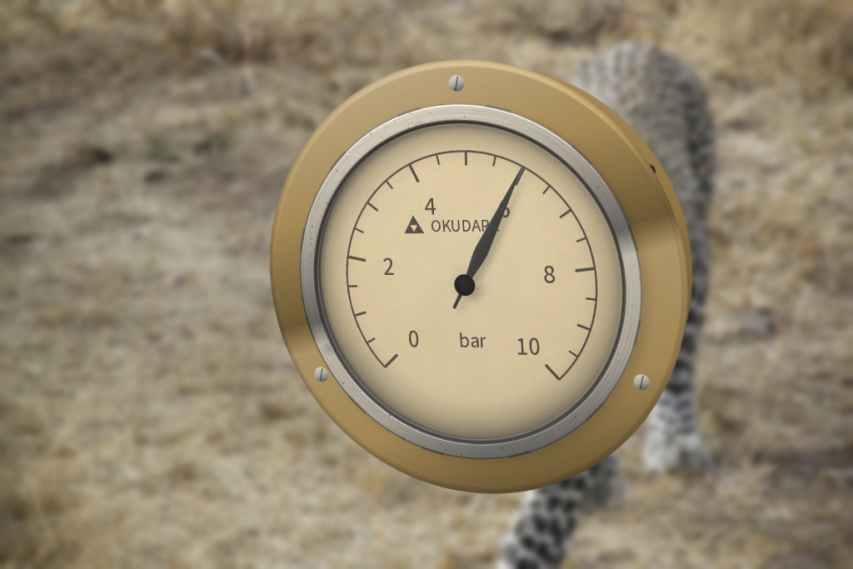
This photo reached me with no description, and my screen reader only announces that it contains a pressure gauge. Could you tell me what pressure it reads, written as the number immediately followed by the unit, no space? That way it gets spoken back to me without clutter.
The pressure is 6bar
